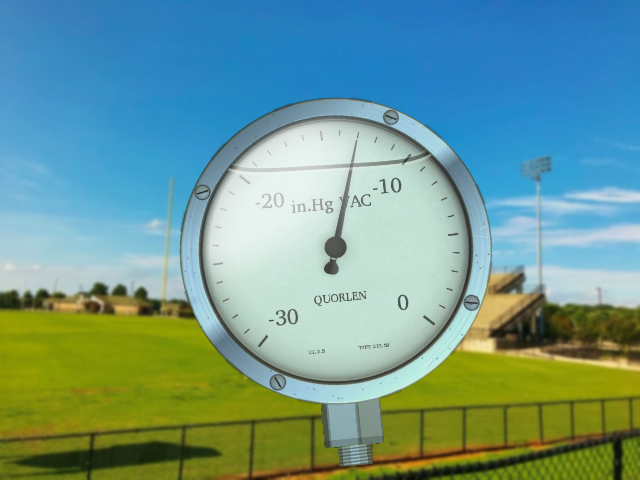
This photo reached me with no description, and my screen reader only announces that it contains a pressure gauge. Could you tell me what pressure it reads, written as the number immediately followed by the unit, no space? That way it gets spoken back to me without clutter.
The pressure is -13inHg
